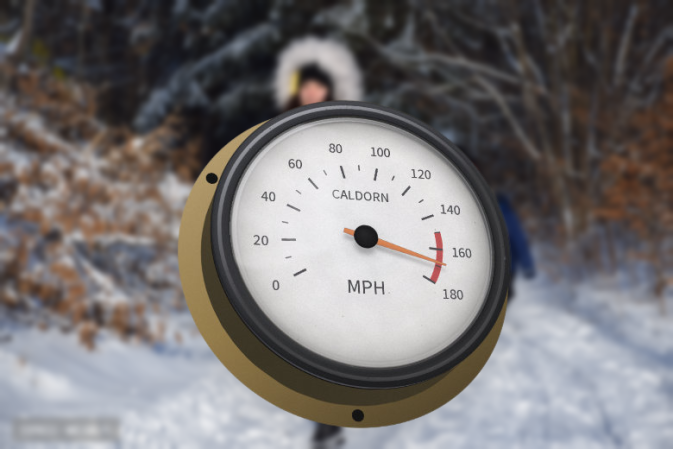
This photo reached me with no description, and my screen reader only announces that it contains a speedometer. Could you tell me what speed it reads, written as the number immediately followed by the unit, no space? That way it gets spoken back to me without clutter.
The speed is 170mph
